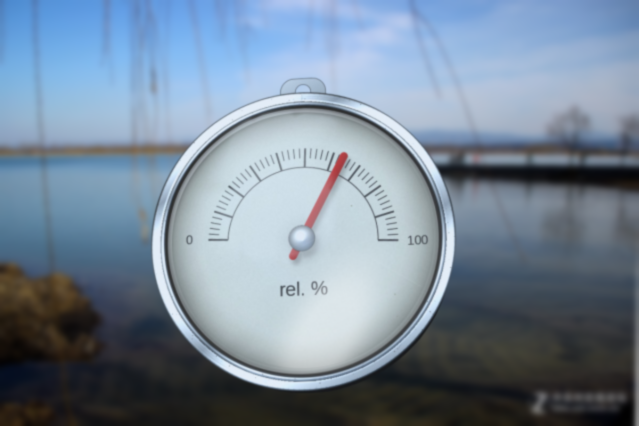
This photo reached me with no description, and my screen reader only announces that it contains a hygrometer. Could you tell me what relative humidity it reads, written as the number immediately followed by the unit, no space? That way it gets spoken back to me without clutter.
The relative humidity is 64%
